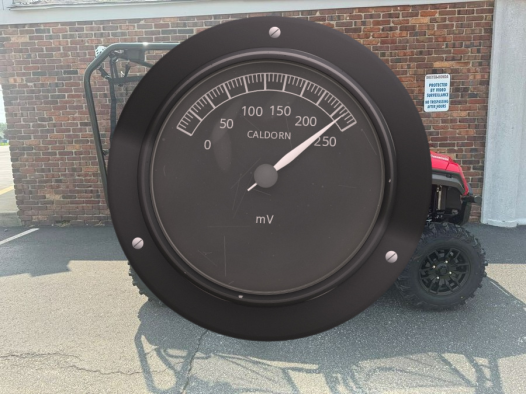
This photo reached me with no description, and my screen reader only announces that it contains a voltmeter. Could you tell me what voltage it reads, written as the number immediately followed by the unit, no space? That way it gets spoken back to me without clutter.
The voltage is 235mV
